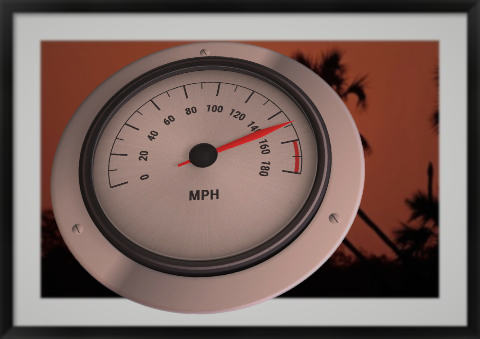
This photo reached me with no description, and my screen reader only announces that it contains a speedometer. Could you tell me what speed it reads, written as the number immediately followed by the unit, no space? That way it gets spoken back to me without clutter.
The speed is 150mph
